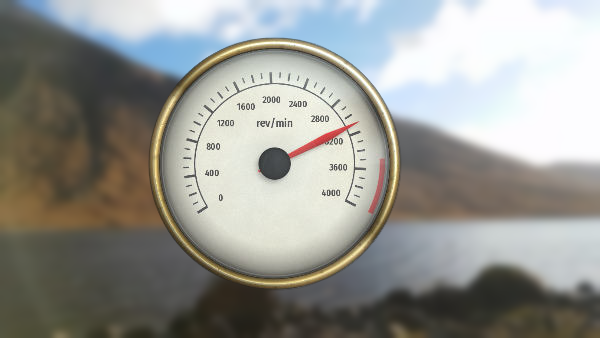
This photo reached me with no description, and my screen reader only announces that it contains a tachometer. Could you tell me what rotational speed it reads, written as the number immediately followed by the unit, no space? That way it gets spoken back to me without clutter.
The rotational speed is 3100rpm
